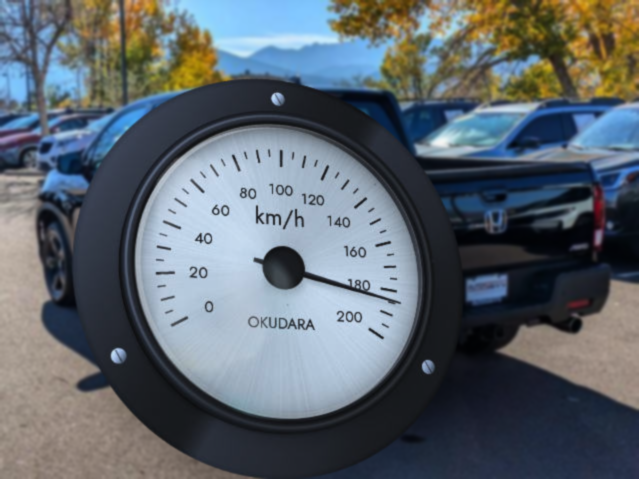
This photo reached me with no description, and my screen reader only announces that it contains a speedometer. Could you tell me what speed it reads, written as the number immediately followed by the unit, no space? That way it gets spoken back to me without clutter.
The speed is 185km/h
